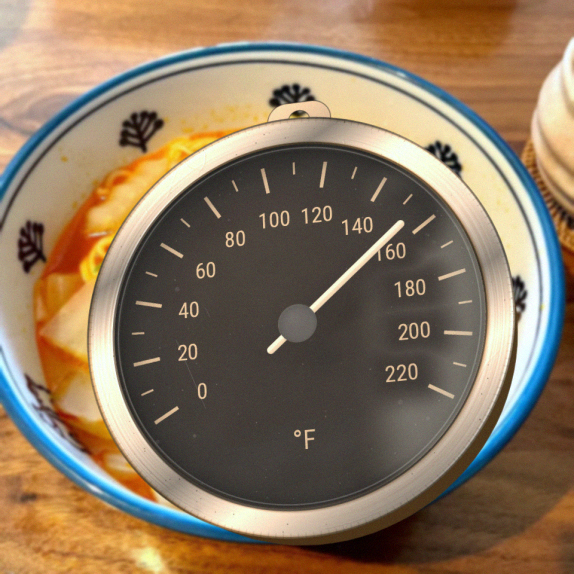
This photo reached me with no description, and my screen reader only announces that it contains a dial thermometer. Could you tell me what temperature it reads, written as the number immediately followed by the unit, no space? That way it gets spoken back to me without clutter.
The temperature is 155°F
